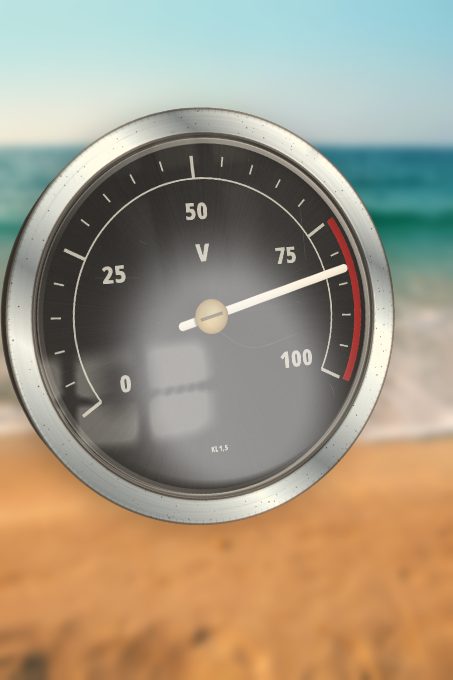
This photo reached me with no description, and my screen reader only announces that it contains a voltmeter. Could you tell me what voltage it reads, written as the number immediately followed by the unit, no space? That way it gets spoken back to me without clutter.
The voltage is 82.5V
